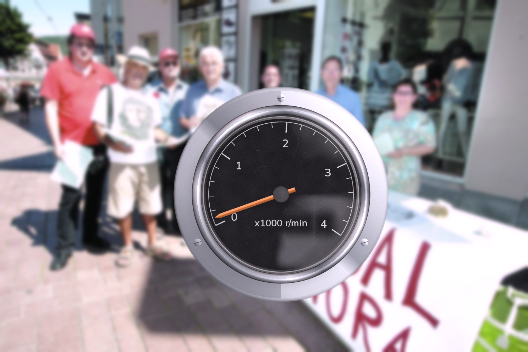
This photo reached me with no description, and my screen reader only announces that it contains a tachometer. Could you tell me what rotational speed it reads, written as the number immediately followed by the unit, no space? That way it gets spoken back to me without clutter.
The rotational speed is 100rpm
